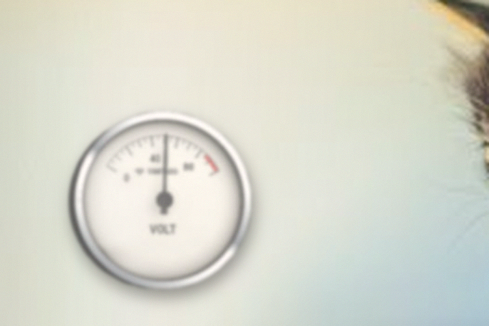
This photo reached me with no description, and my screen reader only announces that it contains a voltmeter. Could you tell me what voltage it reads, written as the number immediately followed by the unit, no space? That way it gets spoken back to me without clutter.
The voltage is 50V
